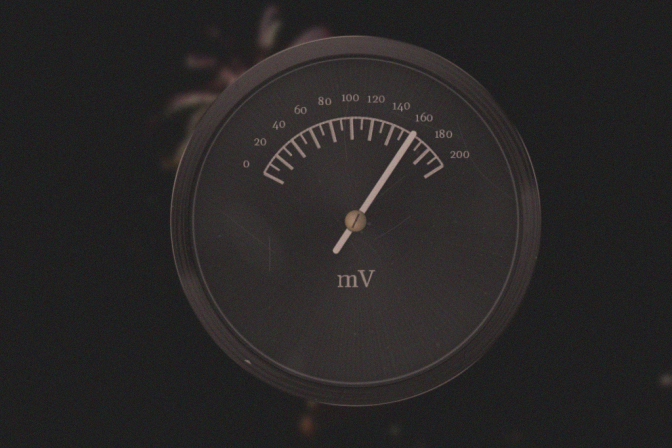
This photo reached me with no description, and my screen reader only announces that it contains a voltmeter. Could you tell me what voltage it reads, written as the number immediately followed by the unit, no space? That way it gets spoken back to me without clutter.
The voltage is 160mV
